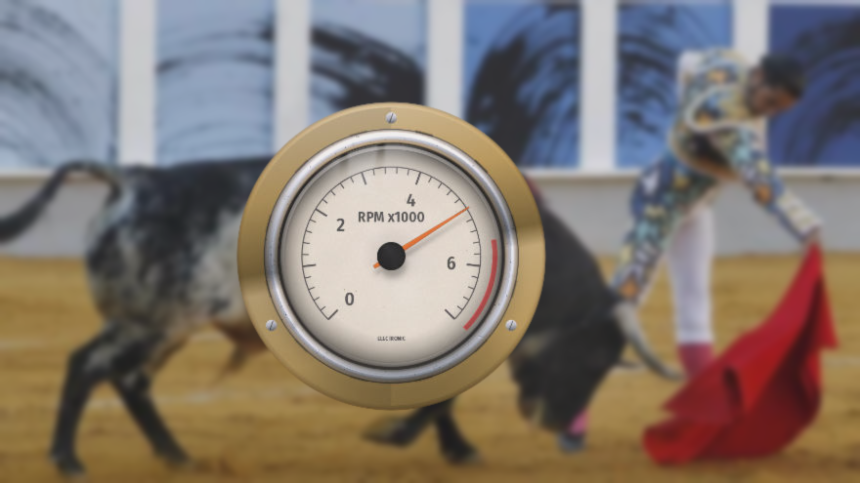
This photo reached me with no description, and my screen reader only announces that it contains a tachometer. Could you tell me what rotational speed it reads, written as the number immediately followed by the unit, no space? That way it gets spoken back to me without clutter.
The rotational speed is 5000rpm
